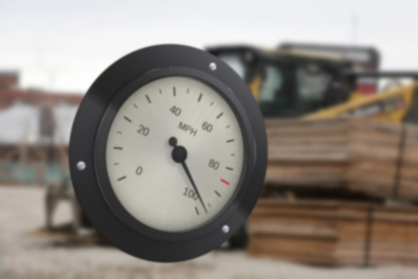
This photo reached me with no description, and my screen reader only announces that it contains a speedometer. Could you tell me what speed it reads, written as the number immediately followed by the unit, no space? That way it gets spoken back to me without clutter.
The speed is 97.5mph
